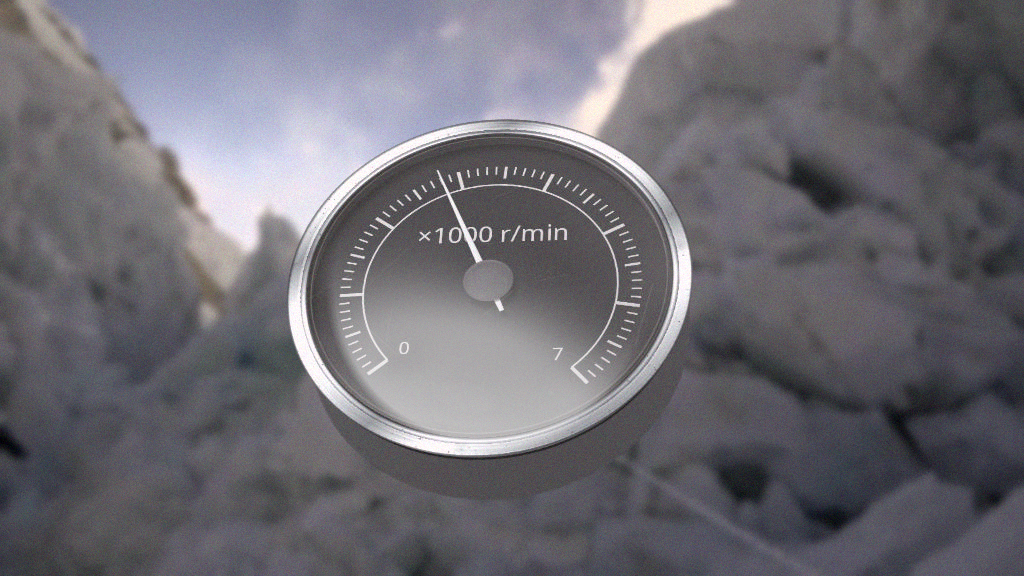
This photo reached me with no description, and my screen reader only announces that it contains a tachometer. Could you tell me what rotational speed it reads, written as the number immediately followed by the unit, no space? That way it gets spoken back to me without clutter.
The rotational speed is 2800rpm
